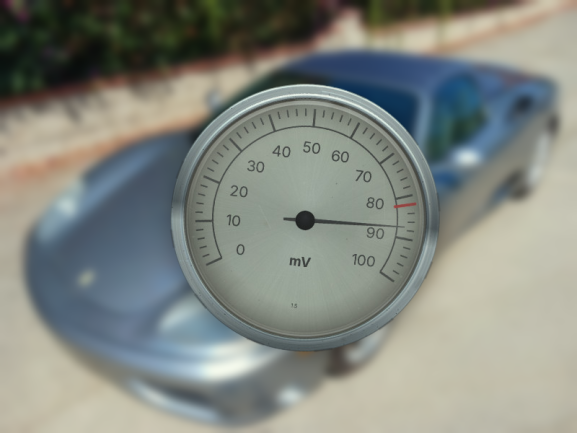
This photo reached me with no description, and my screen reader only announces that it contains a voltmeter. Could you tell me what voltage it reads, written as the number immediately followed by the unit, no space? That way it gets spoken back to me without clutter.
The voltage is 87mV
